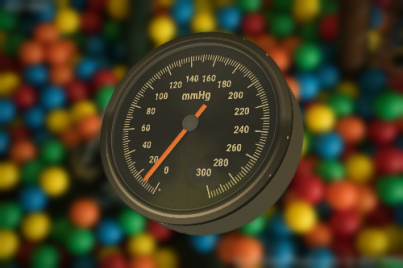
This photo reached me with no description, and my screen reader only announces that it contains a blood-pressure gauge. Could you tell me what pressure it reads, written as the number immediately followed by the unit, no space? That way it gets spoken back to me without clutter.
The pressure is 10mmHg
